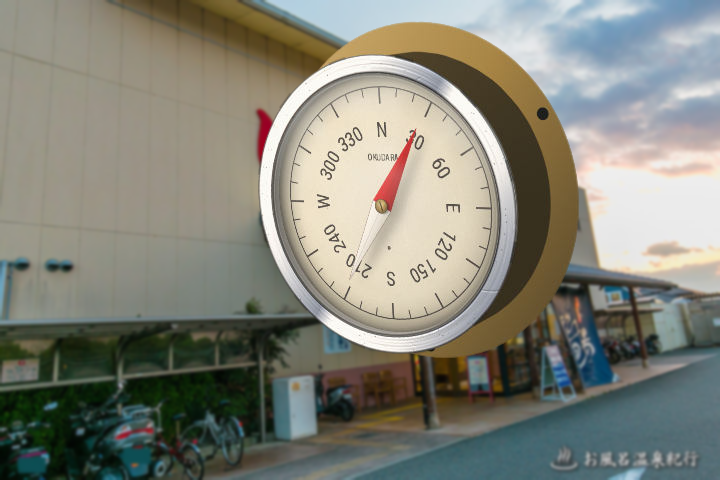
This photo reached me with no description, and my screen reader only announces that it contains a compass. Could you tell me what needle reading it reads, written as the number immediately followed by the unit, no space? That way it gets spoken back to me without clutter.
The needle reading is 30°
